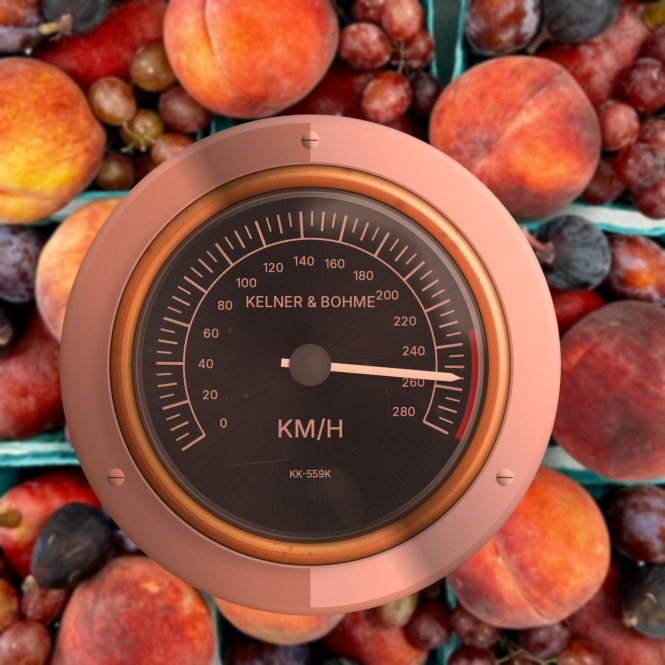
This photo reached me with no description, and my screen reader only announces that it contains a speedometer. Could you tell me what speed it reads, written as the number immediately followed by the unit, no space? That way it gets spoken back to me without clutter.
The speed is 255km/h
